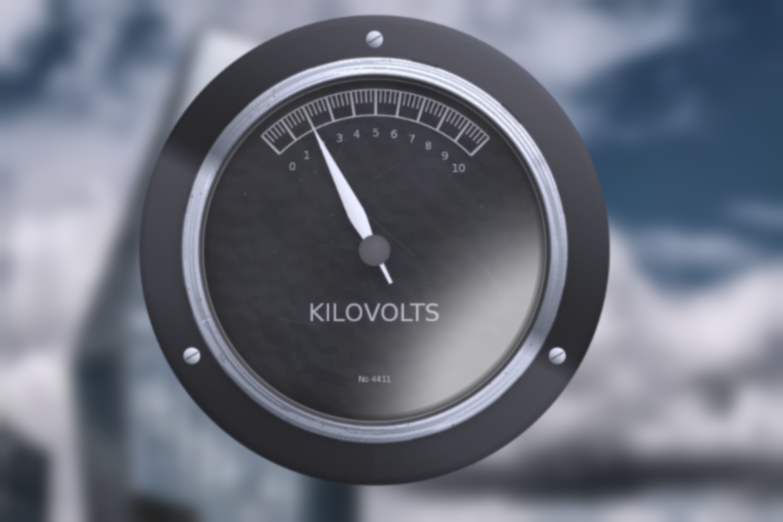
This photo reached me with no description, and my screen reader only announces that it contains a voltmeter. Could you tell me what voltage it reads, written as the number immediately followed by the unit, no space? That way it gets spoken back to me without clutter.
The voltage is 2kV
